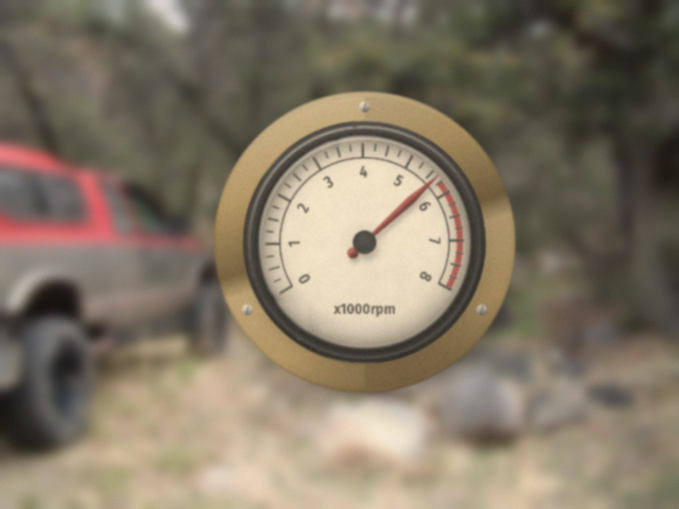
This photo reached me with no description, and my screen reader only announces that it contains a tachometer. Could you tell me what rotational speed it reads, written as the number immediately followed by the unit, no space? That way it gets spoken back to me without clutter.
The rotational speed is 5625rpm
